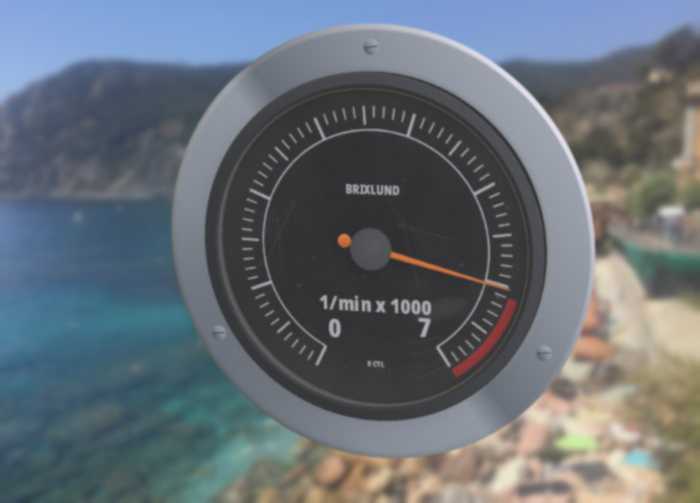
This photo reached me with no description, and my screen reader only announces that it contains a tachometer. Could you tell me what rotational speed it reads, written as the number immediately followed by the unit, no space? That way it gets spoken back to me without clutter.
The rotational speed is 6000rpm
